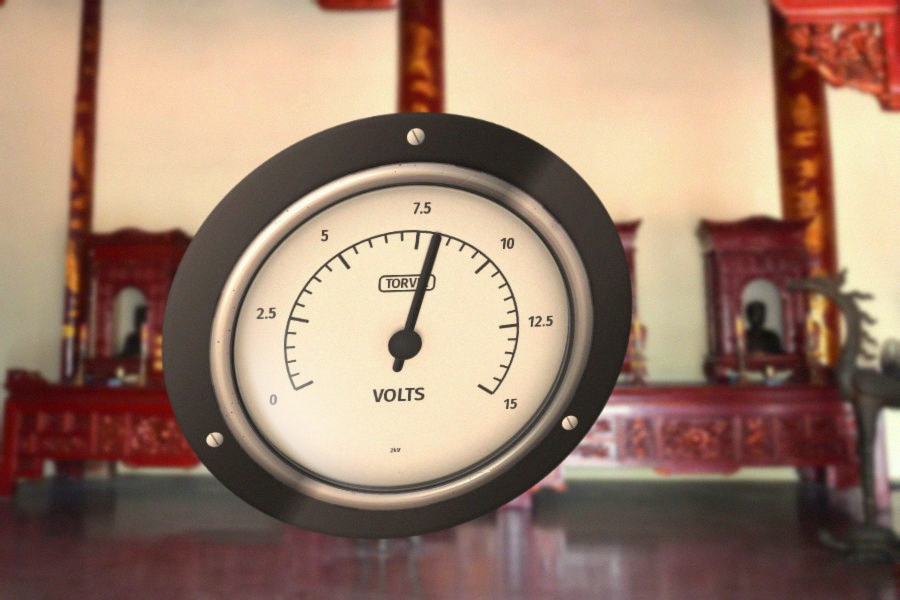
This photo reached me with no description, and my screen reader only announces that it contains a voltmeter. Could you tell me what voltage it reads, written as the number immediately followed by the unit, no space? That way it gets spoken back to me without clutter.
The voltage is 8V
